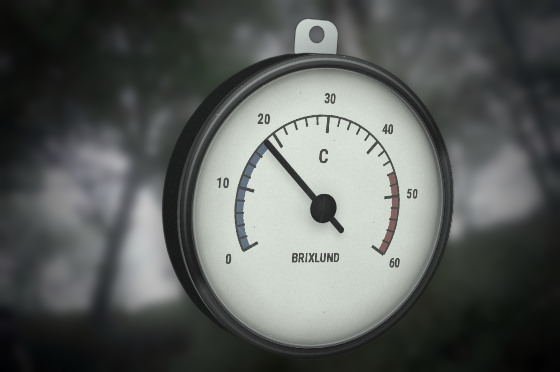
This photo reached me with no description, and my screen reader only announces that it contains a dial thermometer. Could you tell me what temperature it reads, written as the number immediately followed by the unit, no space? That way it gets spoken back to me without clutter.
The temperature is 18°C
